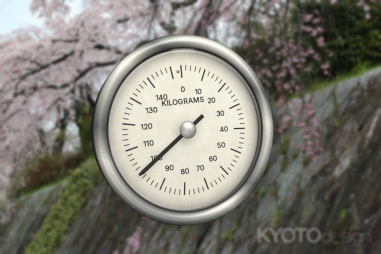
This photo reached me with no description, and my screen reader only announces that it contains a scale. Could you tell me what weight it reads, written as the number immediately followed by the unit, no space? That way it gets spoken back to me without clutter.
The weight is 100kg
